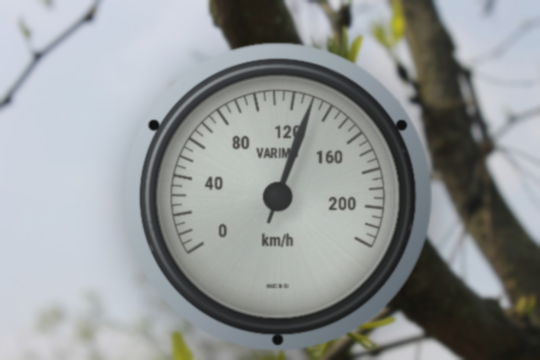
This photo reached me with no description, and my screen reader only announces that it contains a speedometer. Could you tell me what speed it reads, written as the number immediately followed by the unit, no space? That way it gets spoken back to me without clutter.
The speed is 130km/h
